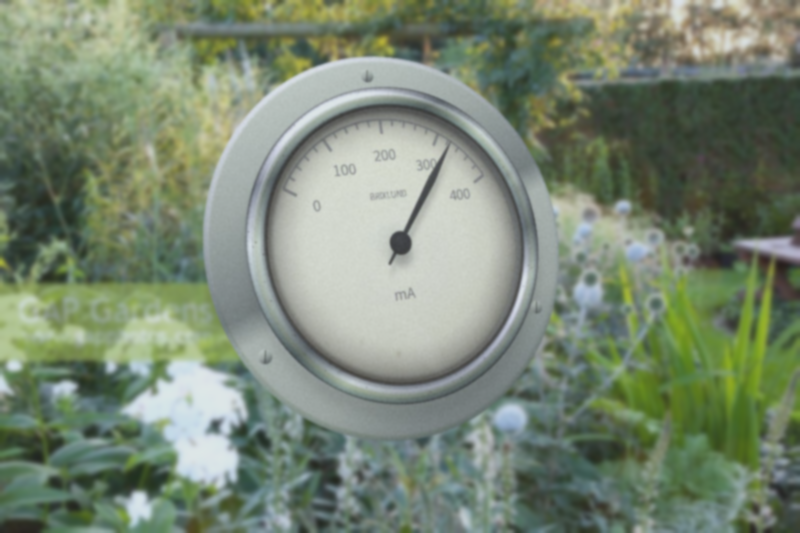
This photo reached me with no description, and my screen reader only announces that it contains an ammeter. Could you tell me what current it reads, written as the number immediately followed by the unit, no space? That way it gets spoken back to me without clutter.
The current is 320mA
